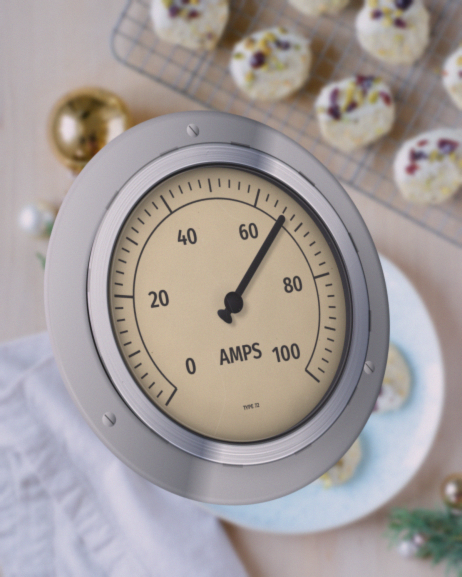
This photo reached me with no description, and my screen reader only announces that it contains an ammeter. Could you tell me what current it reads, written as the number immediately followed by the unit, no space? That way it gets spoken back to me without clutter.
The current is 66A
